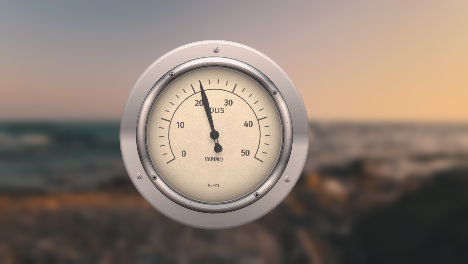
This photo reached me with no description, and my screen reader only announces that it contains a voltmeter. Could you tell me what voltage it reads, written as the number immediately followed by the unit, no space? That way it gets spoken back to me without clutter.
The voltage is 22V
